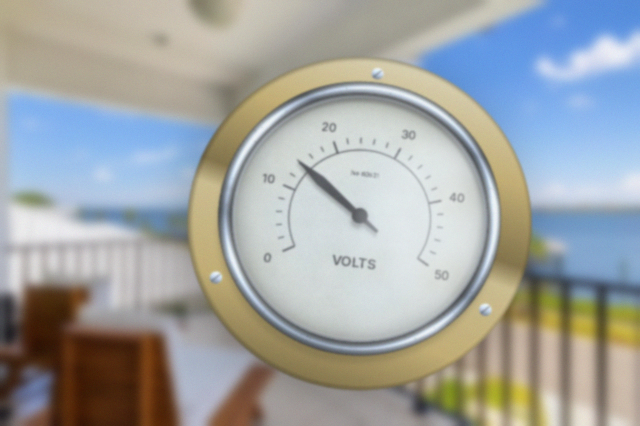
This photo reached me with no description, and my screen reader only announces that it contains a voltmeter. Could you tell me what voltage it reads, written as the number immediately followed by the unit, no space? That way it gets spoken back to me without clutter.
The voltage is 14V
